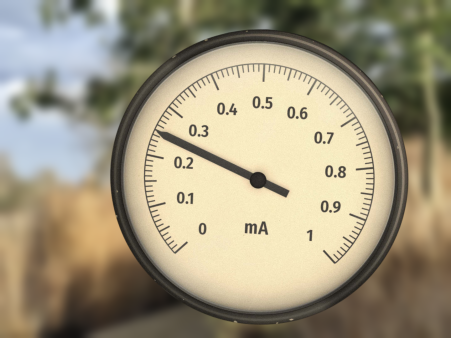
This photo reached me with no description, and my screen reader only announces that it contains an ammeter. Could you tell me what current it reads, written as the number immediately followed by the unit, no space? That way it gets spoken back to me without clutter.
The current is 0.25mA
